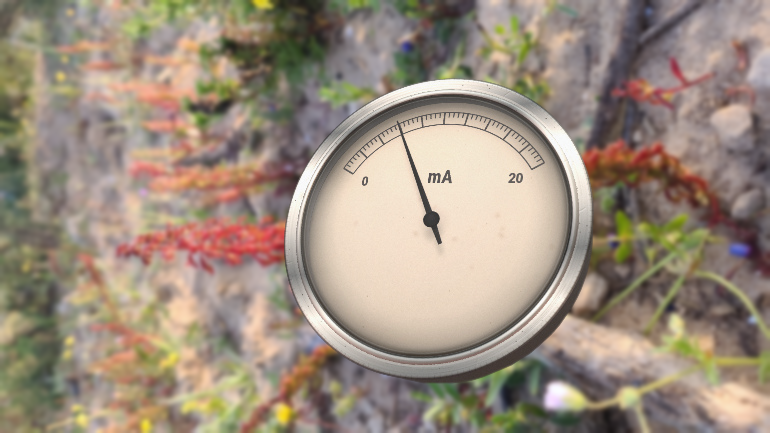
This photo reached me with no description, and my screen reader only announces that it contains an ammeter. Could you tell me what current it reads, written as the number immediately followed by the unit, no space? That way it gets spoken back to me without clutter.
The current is 6mA
